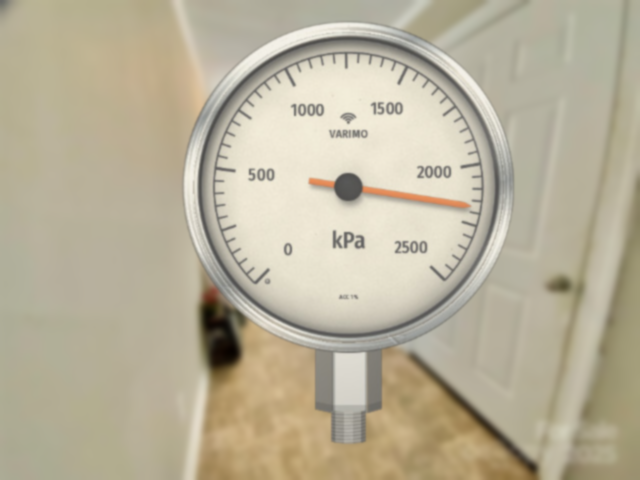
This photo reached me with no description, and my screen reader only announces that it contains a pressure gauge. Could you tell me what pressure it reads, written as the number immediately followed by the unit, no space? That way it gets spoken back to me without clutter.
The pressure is 2175kPa
